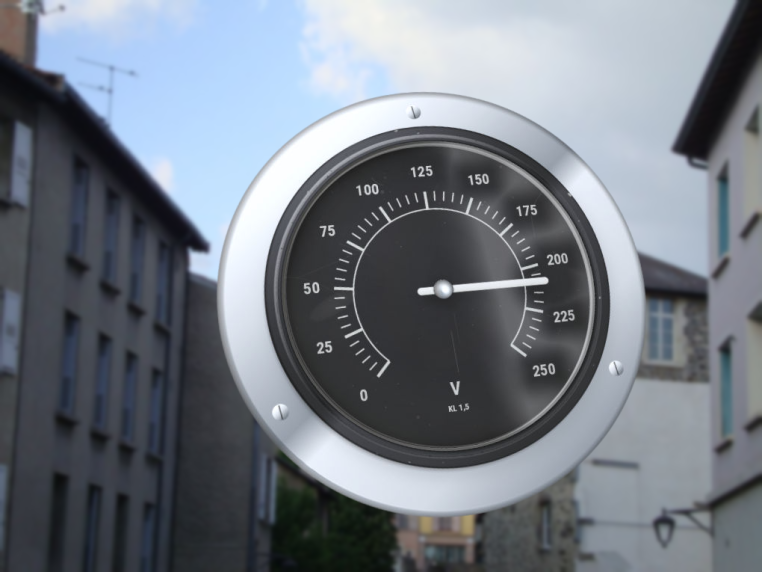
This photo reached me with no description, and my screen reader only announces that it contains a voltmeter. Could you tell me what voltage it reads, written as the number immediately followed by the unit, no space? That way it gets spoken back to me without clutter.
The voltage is 210V
